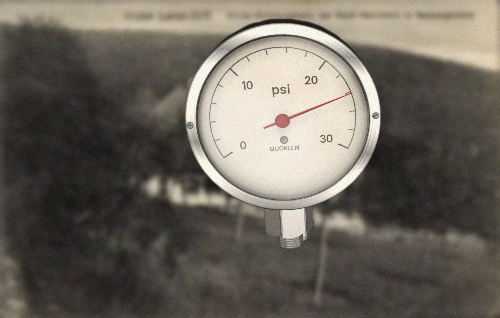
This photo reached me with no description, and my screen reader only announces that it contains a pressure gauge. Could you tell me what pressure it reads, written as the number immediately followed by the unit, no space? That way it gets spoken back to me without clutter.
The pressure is 24psi
